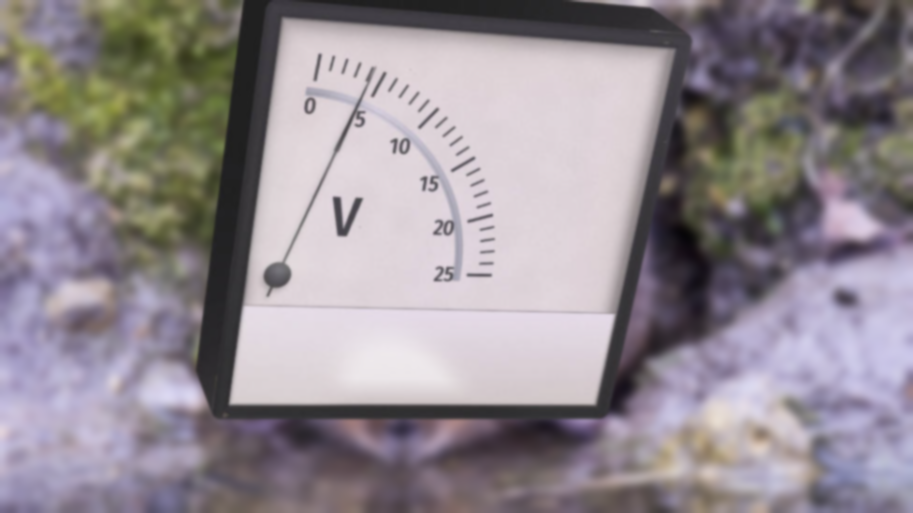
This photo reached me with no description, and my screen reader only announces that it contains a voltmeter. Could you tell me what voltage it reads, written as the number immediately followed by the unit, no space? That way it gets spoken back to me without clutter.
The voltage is 4V
